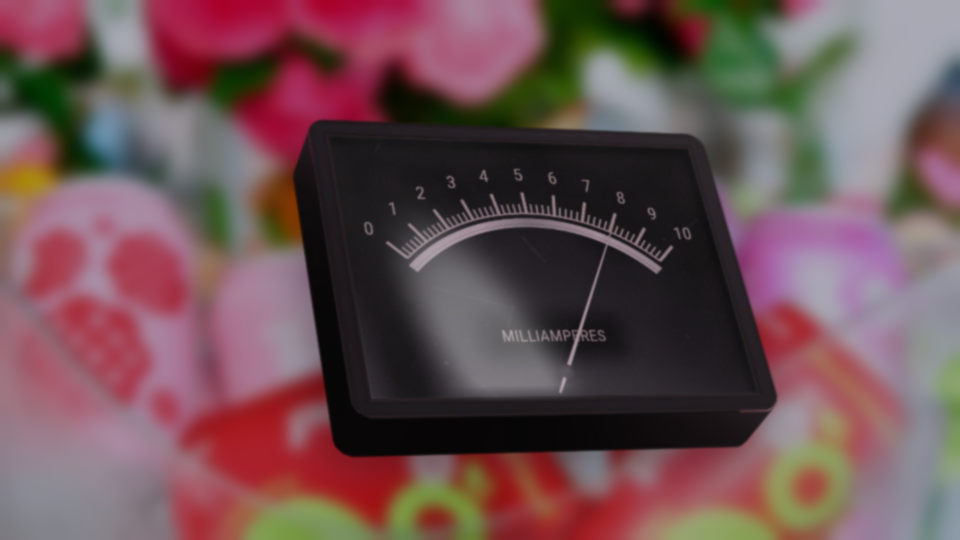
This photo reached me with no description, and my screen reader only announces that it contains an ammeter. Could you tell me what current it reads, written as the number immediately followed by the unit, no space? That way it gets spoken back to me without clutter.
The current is 8mA
